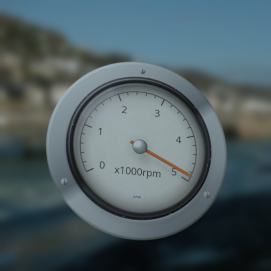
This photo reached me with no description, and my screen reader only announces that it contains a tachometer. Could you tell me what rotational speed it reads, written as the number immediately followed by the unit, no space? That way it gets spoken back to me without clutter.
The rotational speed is 4900rpm
